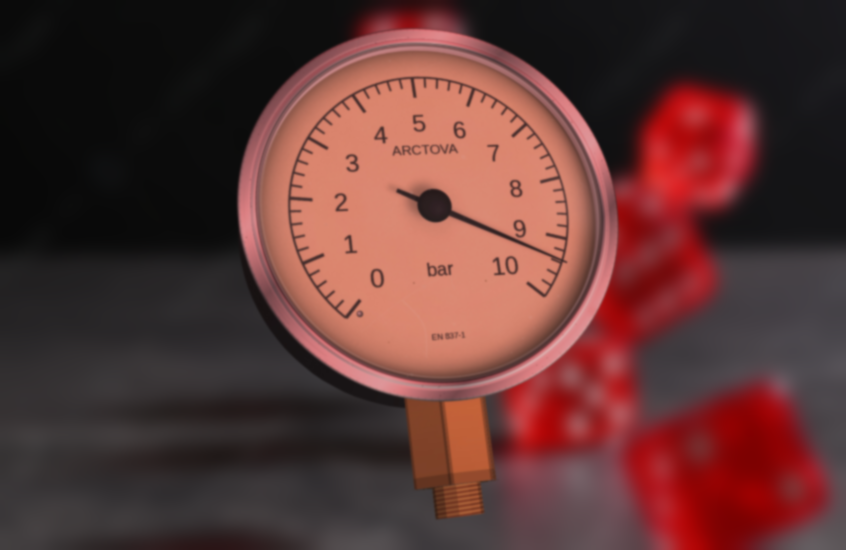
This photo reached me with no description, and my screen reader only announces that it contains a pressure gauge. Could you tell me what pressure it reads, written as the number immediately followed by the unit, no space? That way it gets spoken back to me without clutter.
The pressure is 9.4bar
